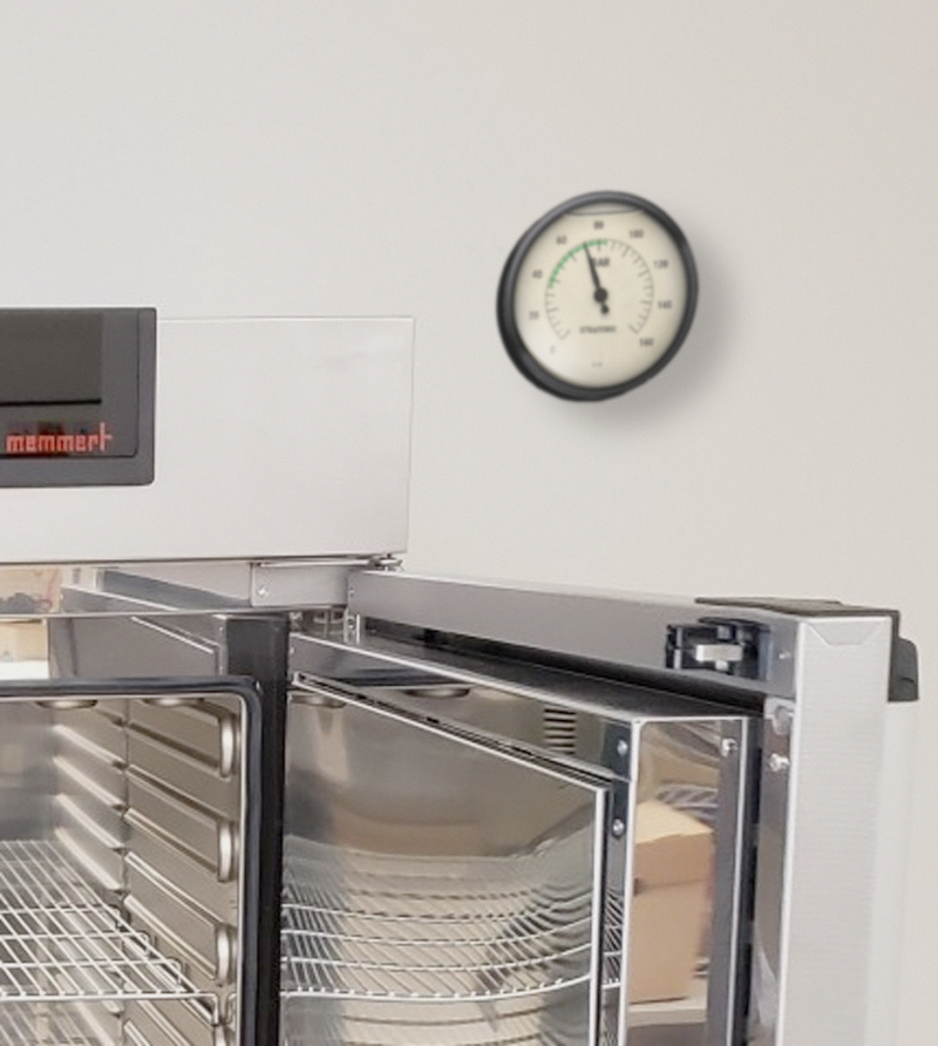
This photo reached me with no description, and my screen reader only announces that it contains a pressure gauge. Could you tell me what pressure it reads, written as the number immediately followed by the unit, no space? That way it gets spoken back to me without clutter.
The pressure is 70bar
